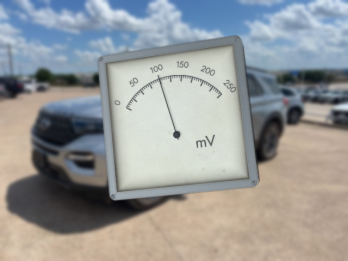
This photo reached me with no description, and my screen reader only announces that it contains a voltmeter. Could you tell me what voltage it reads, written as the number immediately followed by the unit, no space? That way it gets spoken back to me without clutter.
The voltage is 100mV
